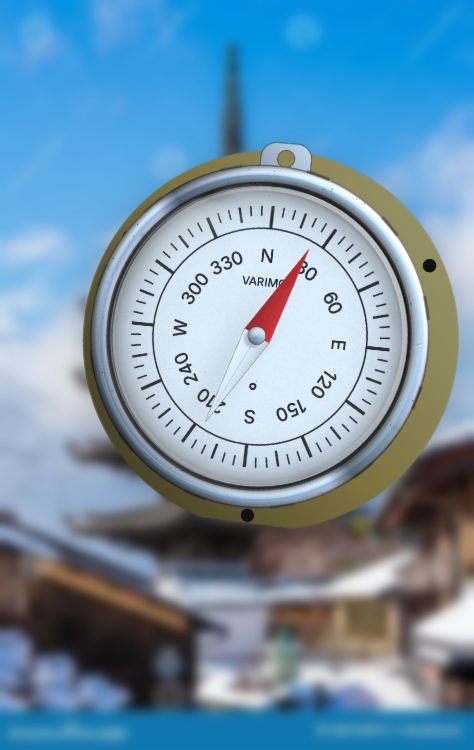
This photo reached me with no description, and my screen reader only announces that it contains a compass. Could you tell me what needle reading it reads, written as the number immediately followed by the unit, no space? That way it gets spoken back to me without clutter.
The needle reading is 25°
